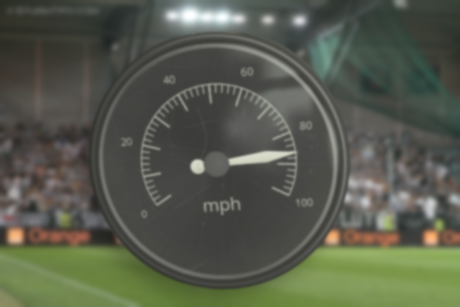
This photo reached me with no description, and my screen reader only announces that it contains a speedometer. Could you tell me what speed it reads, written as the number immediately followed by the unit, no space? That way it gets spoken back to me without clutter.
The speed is 86mph
